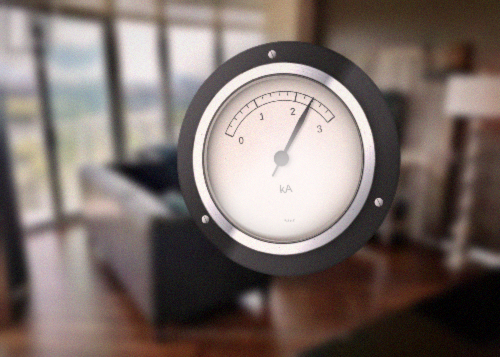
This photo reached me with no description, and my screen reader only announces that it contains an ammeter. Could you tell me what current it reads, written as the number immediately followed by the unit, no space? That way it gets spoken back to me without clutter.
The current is 2.4kA
